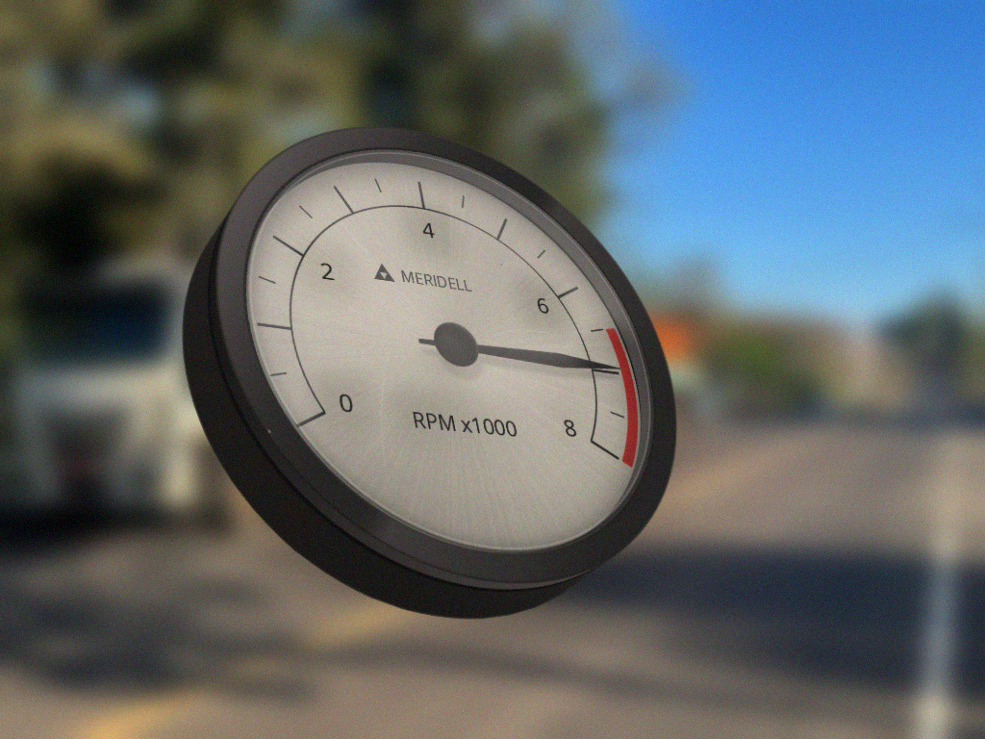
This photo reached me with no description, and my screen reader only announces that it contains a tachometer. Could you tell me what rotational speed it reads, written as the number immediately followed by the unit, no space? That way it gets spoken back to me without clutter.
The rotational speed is 7000rpm
